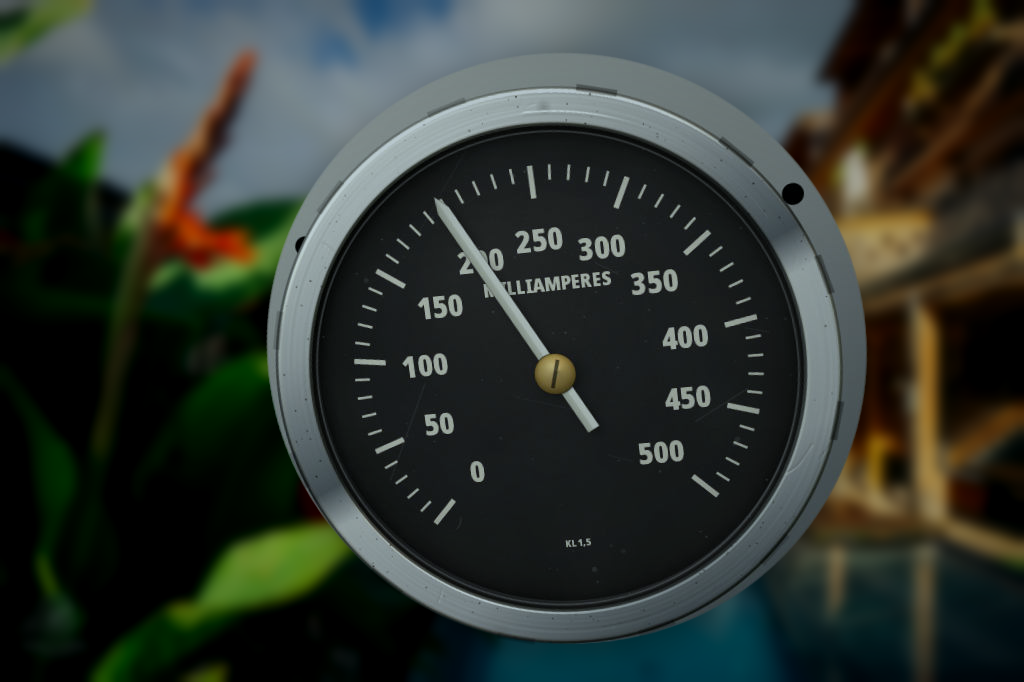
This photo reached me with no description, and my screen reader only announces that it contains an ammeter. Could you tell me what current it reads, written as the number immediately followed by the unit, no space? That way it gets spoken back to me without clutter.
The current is 200mA
